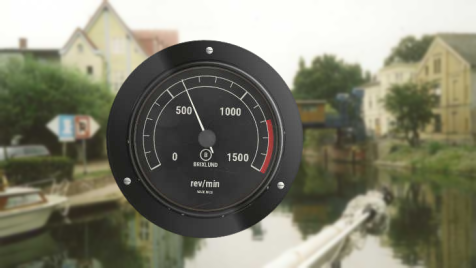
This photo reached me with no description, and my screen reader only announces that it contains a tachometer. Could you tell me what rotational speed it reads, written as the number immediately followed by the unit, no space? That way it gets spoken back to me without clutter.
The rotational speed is 600rpm
